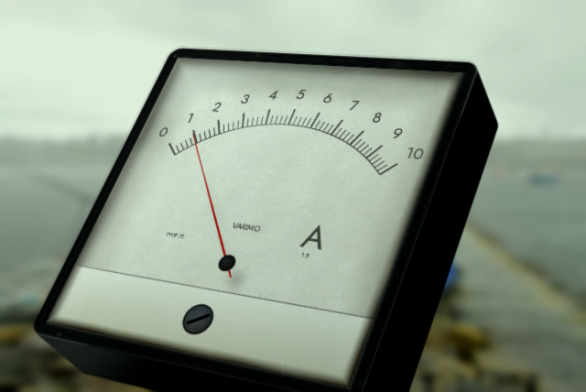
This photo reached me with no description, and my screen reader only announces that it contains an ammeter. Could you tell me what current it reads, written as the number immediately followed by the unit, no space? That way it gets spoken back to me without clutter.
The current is 1A
